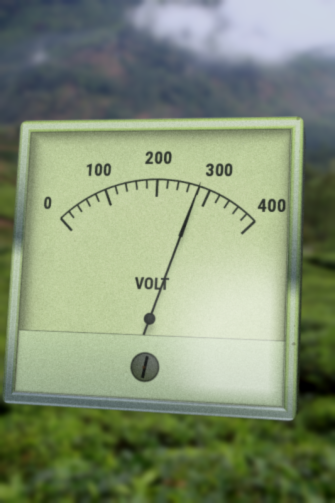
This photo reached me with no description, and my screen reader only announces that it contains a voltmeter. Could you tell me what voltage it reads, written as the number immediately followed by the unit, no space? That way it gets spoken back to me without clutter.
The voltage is 280V
